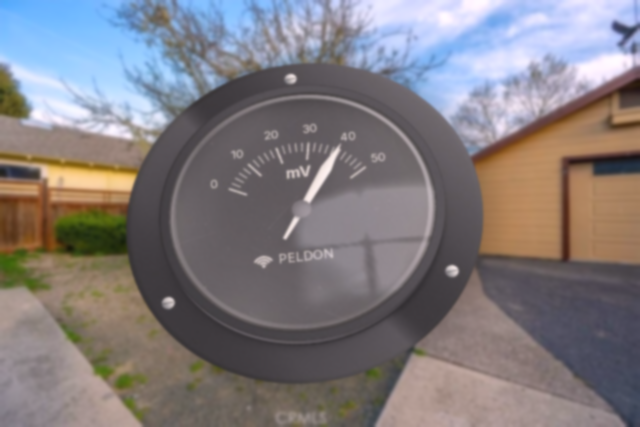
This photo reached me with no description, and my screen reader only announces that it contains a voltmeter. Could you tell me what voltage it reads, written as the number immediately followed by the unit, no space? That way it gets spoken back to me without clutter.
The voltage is 40mV
